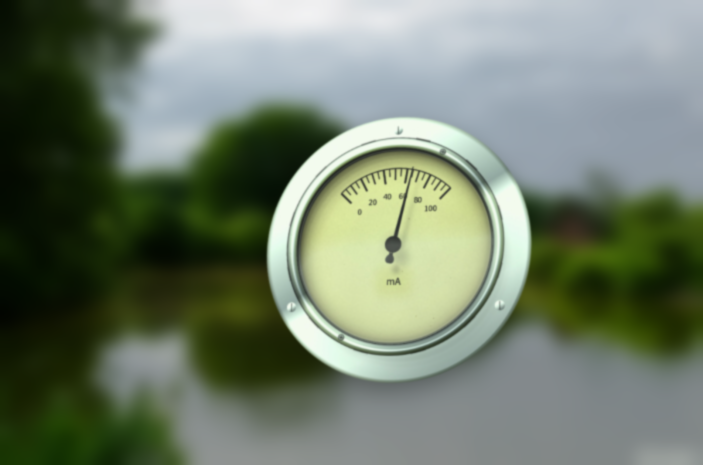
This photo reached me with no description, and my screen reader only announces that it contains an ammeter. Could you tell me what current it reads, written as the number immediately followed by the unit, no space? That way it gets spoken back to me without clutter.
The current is 65mA
